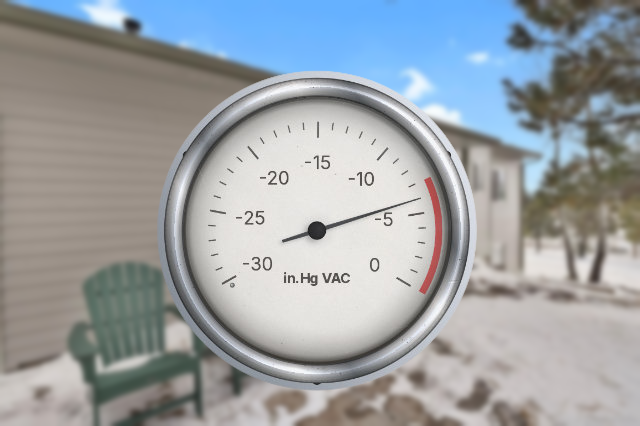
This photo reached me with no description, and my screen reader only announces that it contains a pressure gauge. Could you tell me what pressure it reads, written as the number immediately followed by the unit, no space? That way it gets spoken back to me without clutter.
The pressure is -6inHg
